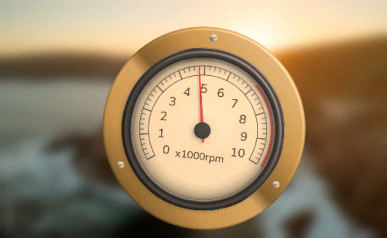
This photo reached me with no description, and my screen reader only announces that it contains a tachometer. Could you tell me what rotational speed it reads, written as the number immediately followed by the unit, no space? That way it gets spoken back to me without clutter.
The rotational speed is 4800rpm
